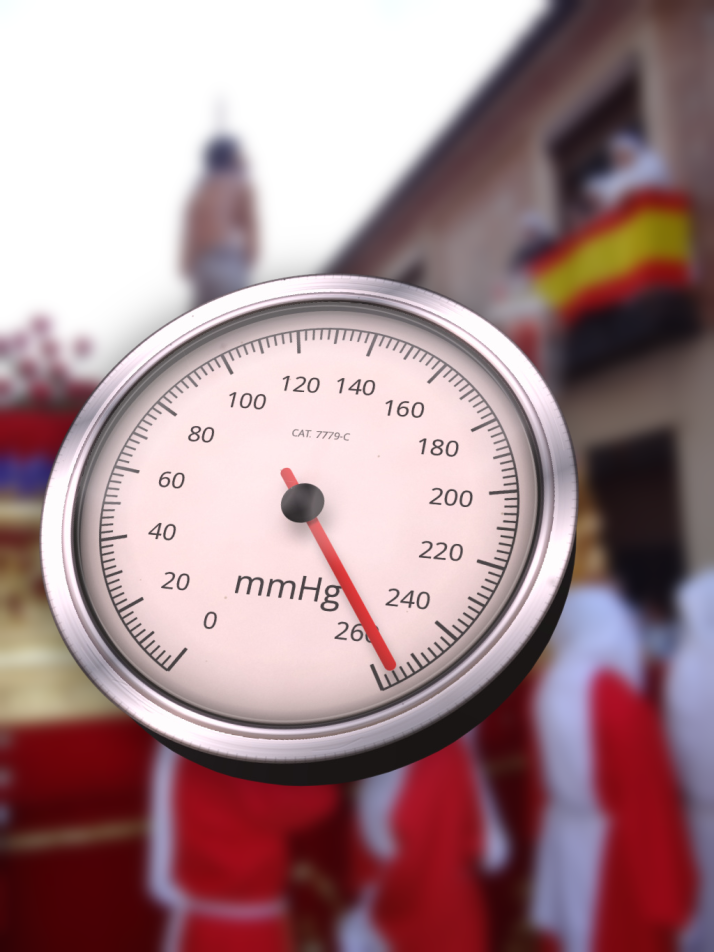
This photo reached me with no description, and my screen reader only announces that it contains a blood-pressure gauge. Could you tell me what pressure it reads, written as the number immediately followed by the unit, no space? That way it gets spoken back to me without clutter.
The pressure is 256mmHg
